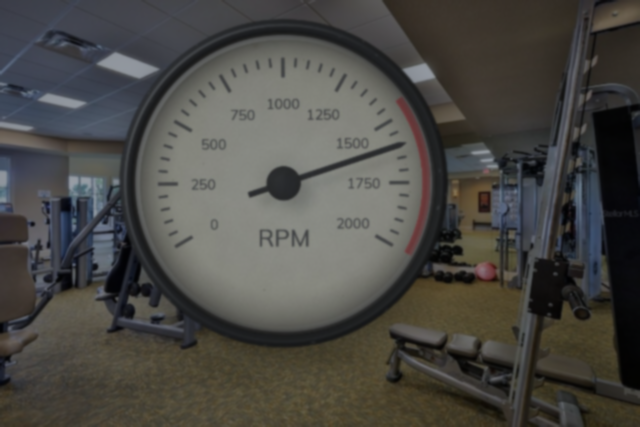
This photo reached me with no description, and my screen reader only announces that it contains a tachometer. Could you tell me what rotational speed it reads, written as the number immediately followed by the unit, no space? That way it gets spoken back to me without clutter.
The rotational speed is 1600rpm
